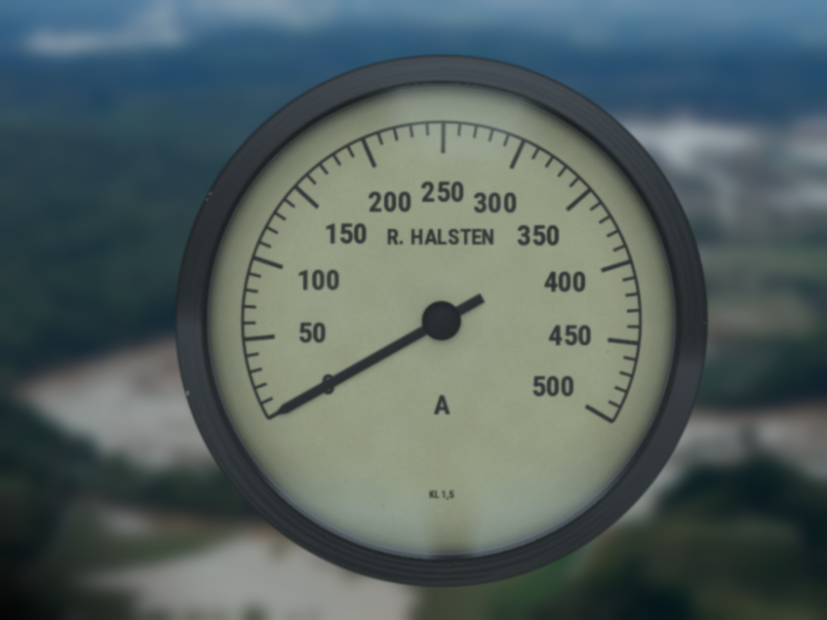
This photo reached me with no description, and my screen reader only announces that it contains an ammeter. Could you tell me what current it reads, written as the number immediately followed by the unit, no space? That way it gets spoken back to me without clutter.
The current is 0A
